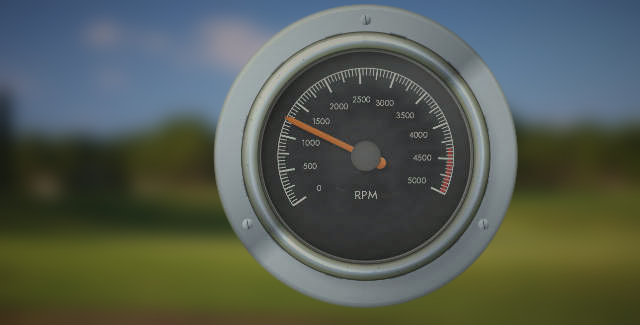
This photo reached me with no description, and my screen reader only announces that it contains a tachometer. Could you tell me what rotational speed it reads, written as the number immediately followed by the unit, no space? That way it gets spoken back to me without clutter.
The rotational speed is 1250rpm
